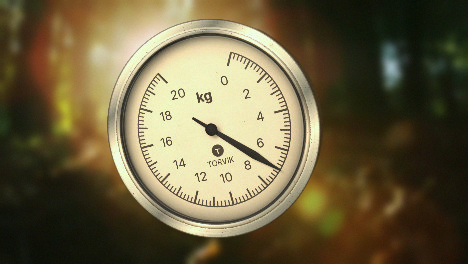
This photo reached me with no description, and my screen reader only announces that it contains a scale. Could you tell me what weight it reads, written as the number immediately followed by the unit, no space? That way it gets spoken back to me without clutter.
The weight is 7kg
